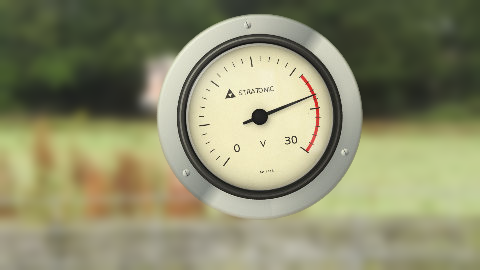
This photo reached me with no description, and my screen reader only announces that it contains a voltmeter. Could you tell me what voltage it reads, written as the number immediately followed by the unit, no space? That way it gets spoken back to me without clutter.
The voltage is 23.5V
